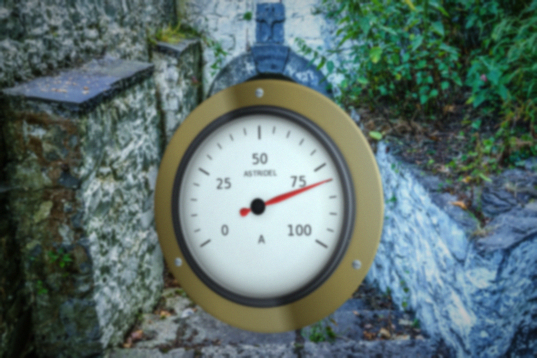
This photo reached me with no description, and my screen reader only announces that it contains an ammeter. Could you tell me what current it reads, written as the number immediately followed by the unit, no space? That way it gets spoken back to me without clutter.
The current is 80A
